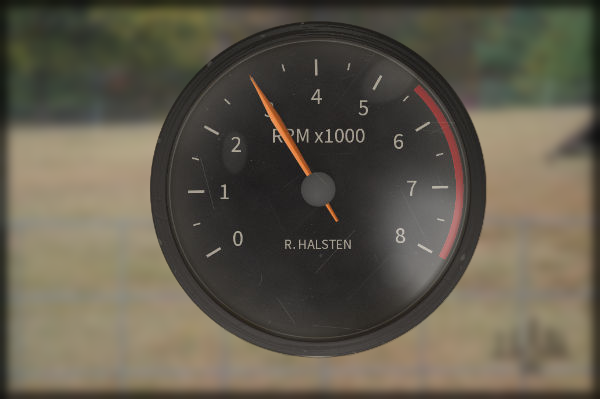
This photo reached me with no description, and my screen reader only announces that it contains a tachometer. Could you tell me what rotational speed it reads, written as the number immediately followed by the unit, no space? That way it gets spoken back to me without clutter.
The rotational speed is 3000rpm
